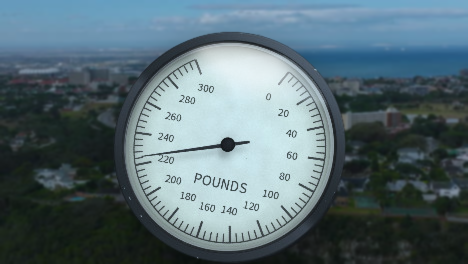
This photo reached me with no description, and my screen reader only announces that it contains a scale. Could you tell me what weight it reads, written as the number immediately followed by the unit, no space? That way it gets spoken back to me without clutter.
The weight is 224lb
